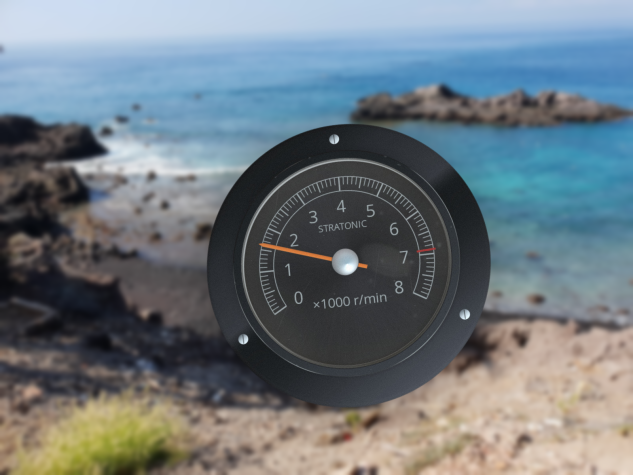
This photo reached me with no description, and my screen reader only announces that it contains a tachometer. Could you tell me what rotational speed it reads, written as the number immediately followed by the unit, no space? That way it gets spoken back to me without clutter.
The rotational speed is 1600rpm
